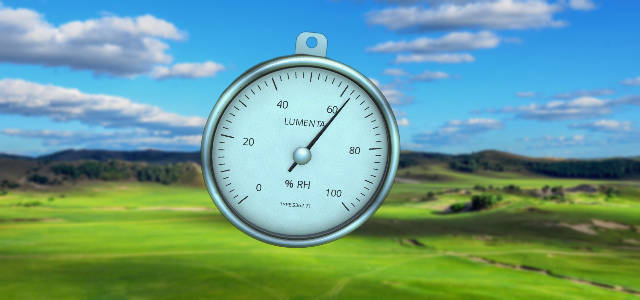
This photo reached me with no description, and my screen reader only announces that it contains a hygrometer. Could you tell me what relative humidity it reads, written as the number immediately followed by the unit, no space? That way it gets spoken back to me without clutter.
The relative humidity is 62%
